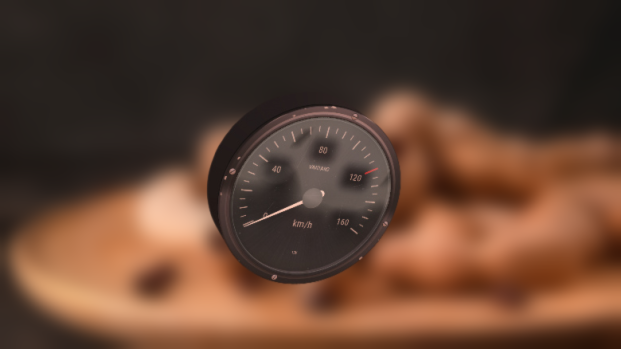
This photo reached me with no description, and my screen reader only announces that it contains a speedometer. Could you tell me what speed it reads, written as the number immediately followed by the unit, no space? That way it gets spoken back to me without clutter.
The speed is 0km/h
